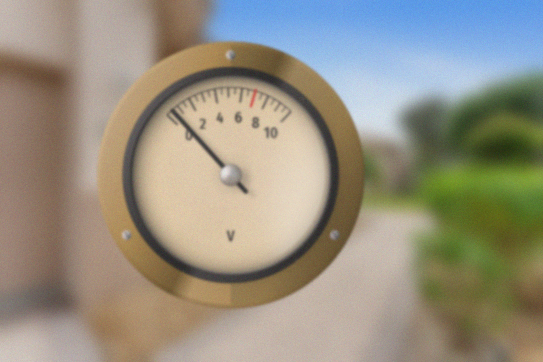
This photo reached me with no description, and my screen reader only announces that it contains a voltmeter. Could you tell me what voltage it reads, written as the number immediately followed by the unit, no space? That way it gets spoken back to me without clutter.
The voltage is 0.5V
